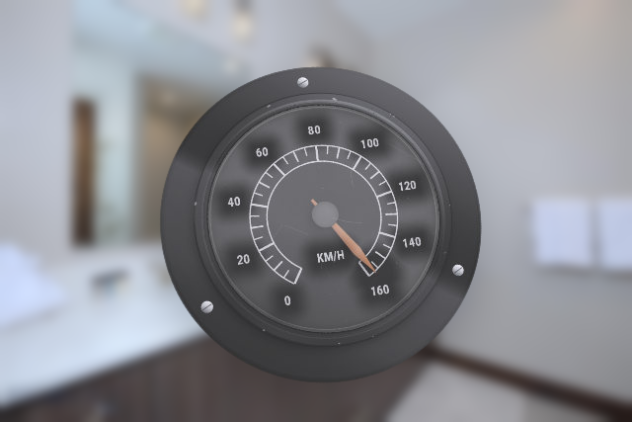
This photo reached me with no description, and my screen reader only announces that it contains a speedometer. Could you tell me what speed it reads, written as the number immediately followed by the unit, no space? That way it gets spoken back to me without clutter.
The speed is 157.5km/h
